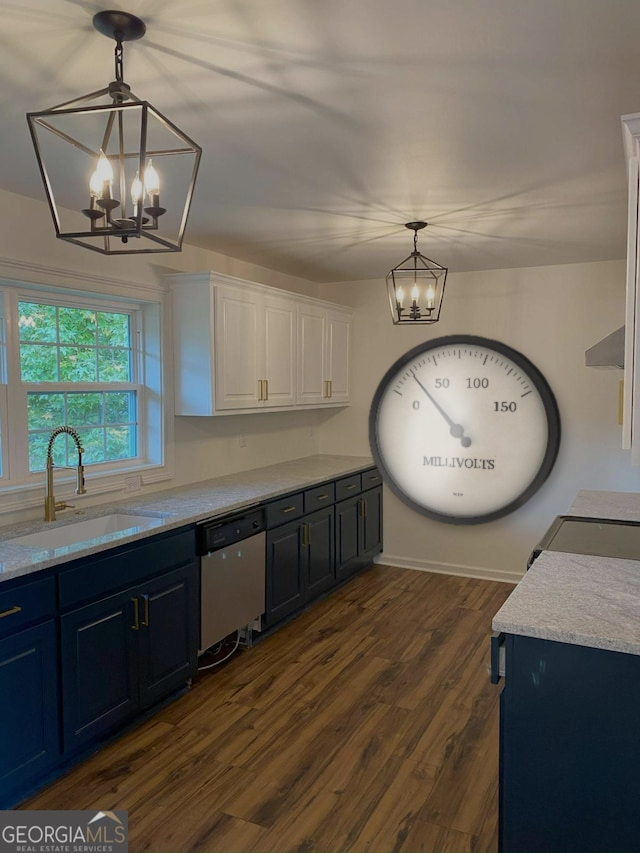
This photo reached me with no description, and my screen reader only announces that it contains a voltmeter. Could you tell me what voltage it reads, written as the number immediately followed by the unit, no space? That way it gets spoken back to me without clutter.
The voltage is 25mV
